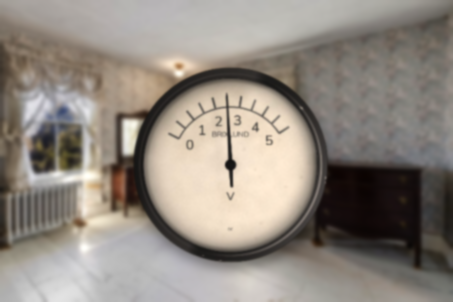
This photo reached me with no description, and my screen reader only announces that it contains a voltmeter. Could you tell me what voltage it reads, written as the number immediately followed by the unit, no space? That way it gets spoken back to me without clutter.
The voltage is 2.5V
